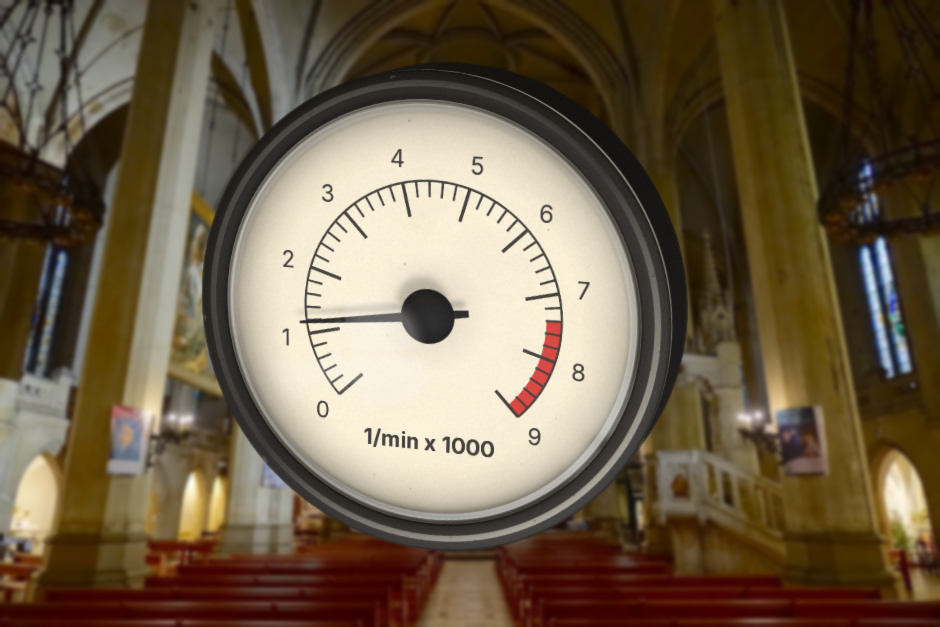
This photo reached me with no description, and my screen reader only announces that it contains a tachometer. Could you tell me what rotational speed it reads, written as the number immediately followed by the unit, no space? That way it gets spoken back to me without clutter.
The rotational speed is 1200rpm
